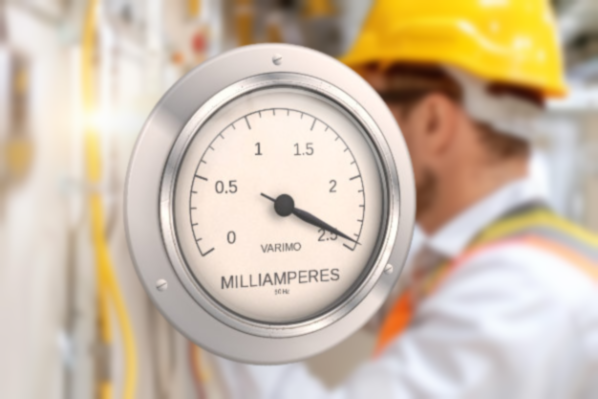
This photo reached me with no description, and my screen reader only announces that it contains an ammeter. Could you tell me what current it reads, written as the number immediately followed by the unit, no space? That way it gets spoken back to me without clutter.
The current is 2.45mA
